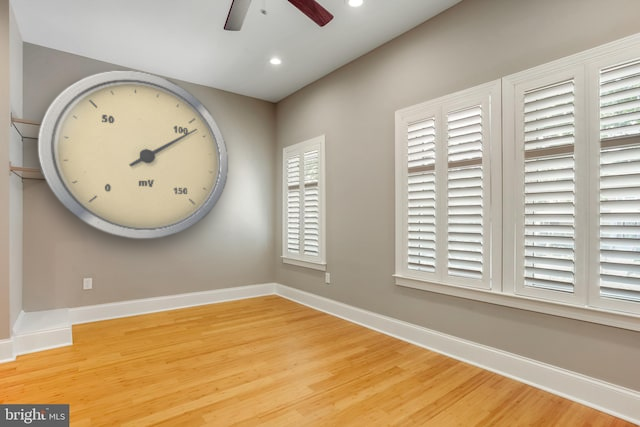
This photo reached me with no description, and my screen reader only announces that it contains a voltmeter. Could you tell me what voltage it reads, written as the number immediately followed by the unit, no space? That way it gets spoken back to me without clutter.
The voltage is 105mV
